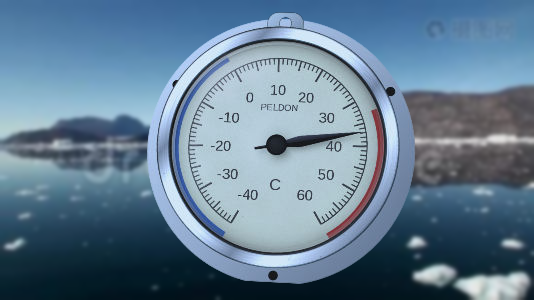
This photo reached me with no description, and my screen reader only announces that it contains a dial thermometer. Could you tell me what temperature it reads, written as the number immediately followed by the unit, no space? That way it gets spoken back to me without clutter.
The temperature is 37°C
